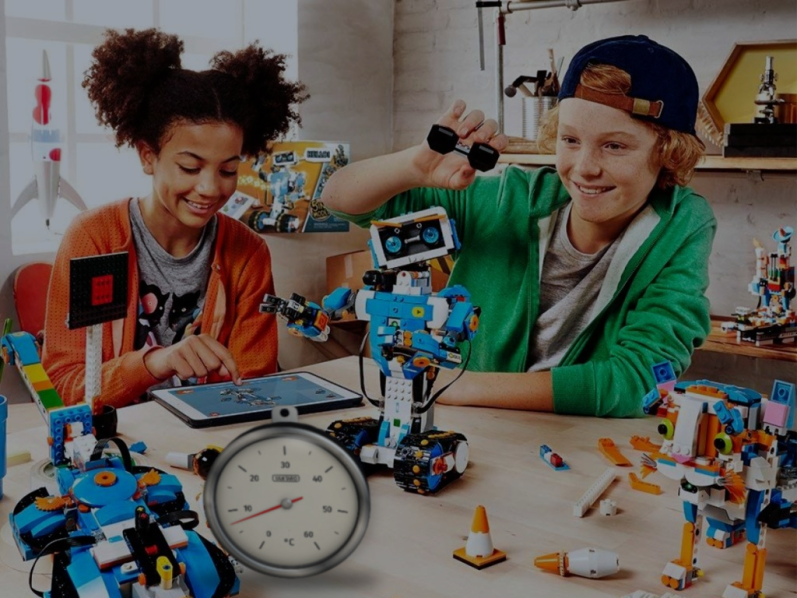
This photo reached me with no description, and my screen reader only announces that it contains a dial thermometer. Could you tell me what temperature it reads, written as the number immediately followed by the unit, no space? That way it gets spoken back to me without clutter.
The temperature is 7.5°C
